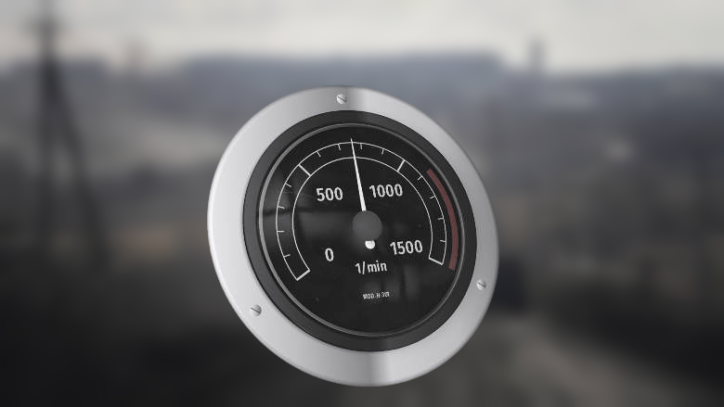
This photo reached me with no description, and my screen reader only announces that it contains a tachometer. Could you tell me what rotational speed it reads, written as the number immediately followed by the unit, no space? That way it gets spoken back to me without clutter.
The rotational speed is 750rpm
